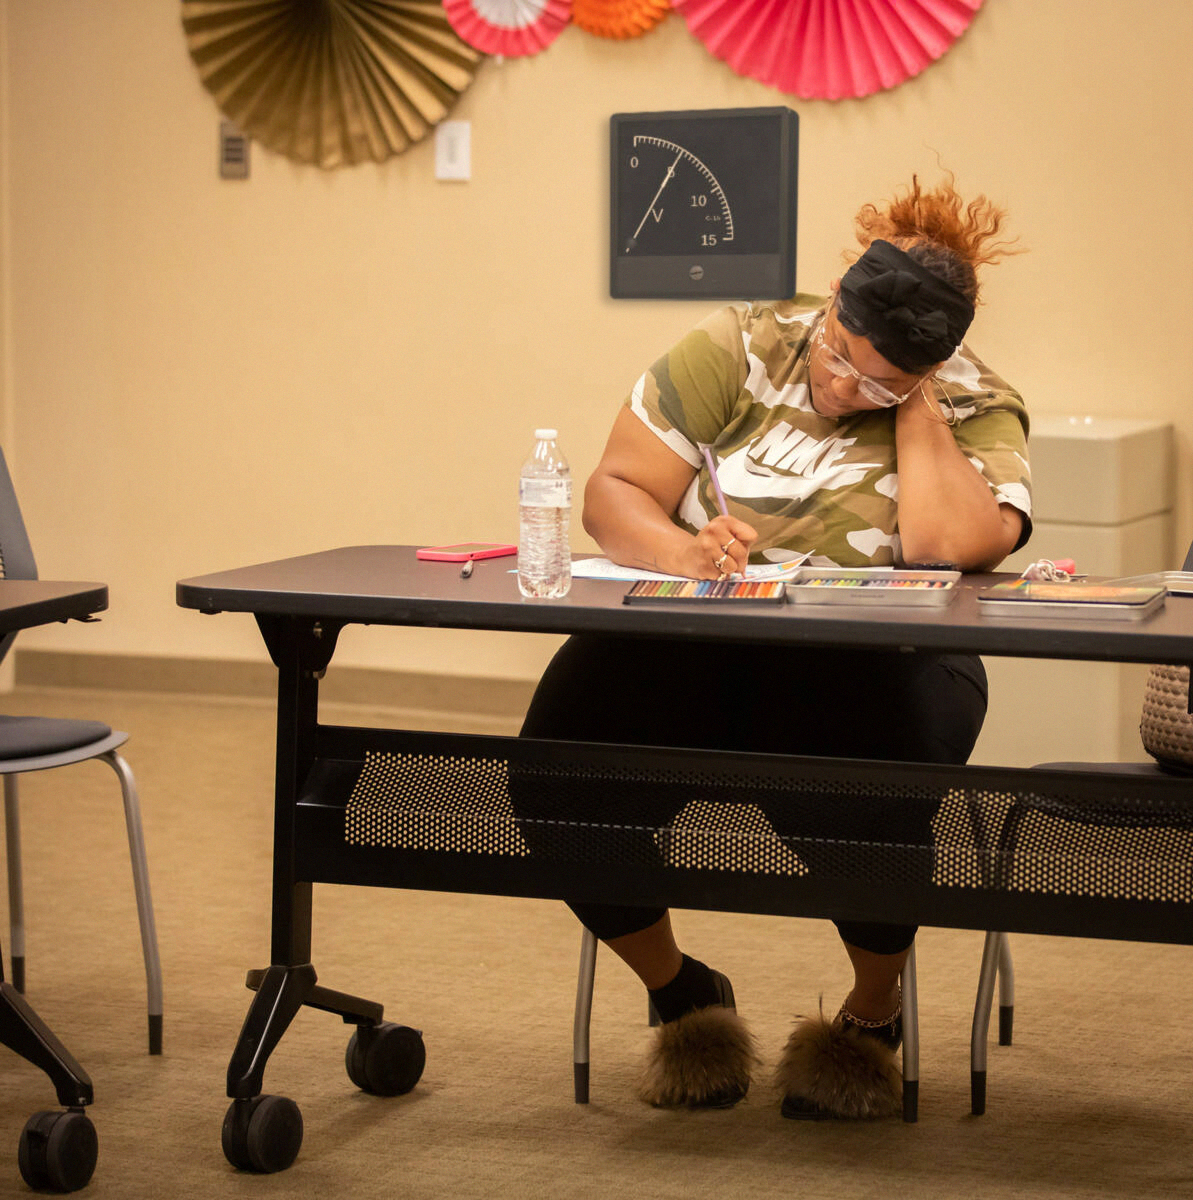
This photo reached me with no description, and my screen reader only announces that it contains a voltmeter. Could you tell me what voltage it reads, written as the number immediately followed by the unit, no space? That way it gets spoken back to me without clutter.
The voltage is 5V
